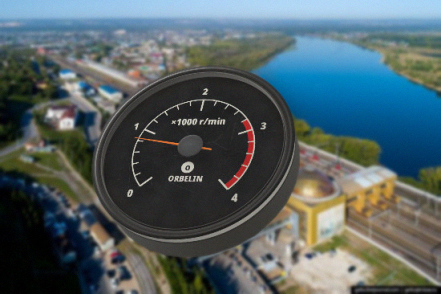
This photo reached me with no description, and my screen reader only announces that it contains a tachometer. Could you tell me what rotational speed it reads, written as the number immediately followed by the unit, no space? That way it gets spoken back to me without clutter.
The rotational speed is 800rpm
